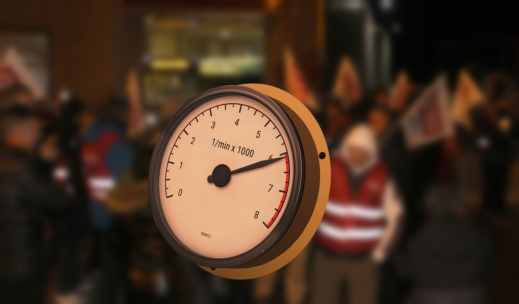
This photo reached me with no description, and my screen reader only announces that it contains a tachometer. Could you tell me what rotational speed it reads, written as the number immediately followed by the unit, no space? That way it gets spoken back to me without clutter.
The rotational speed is 6125rpm
